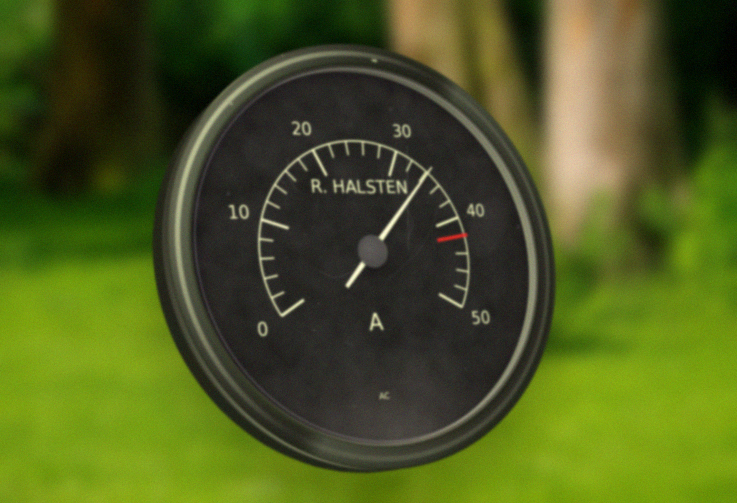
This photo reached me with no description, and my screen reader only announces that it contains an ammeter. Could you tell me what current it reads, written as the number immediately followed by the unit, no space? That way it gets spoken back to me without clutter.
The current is 34A
